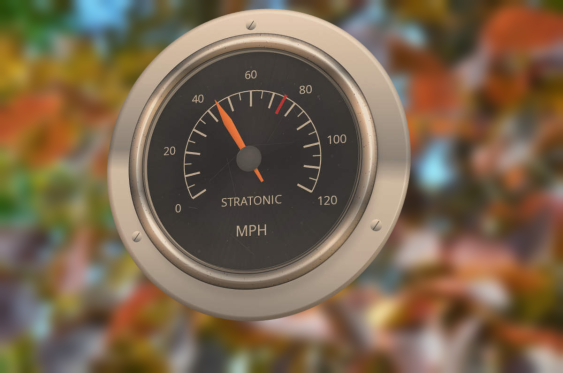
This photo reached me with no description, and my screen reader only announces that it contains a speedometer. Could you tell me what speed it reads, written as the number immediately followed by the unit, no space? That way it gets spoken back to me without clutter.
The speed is 45mph
